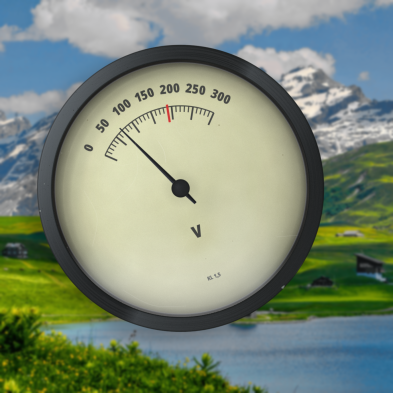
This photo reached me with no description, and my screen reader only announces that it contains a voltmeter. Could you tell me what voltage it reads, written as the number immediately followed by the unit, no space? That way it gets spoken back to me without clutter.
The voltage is 70V
